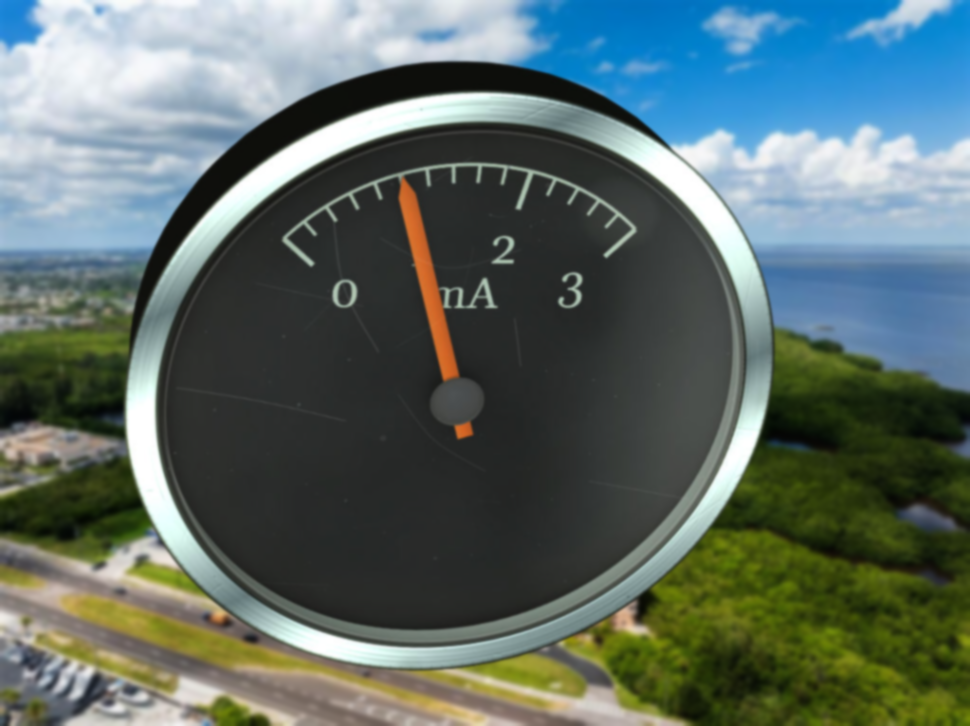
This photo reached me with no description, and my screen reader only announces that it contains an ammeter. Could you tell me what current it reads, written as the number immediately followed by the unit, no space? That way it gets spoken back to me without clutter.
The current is 1mA
